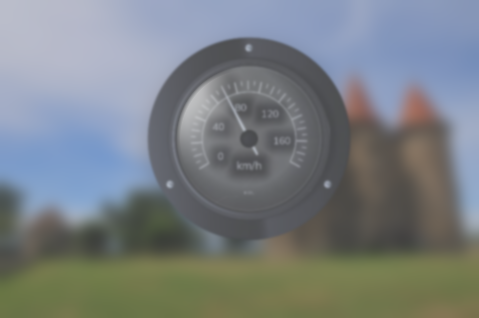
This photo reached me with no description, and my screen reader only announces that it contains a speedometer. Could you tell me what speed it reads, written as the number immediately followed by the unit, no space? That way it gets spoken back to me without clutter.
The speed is 70km/h
